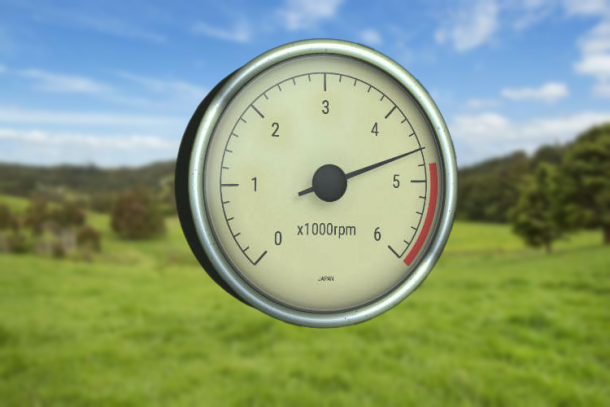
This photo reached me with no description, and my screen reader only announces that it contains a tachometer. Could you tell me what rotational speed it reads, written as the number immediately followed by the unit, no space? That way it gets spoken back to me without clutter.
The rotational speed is 4600rpm
